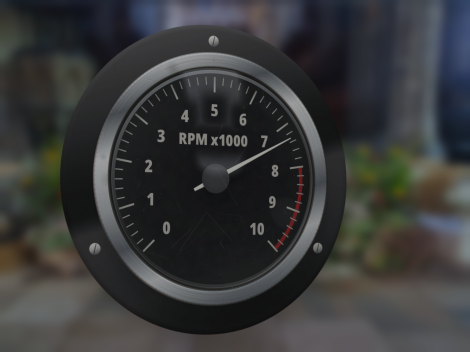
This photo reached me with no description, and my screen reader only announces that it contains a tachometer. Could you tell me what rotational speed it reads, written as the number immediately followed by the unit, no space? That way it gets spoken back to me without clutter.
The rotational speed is 7300rpm
